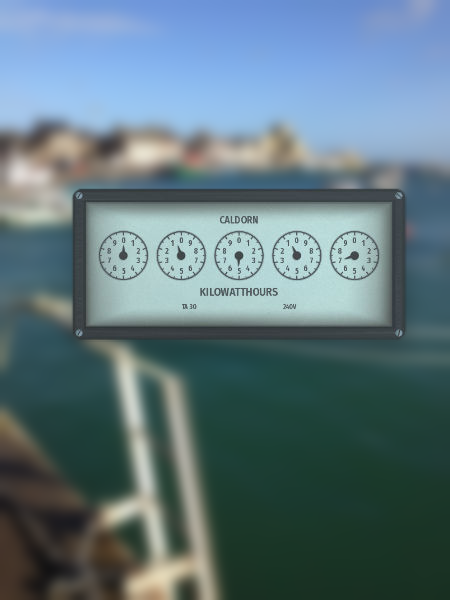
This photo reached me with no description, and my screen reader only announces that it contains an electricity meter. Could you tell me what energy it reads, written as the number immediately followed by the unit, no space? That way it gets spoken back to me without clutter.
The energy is 507kWh
